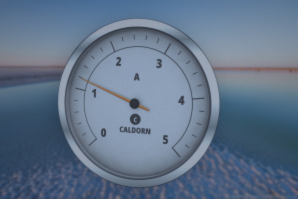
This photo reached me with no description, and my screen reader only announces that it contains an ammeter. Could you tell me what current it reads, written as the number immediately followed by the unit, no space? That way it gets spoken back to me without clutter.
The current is 1.2A
